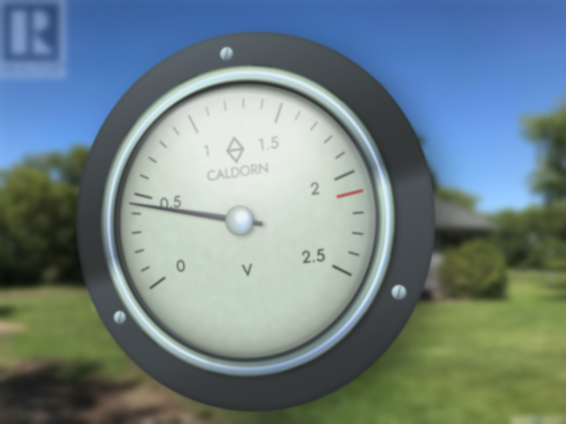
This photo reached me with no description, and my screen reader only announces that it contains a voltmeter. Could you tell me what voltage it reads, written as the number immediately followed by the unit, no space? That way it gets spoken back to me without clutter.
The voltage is 0.45V
